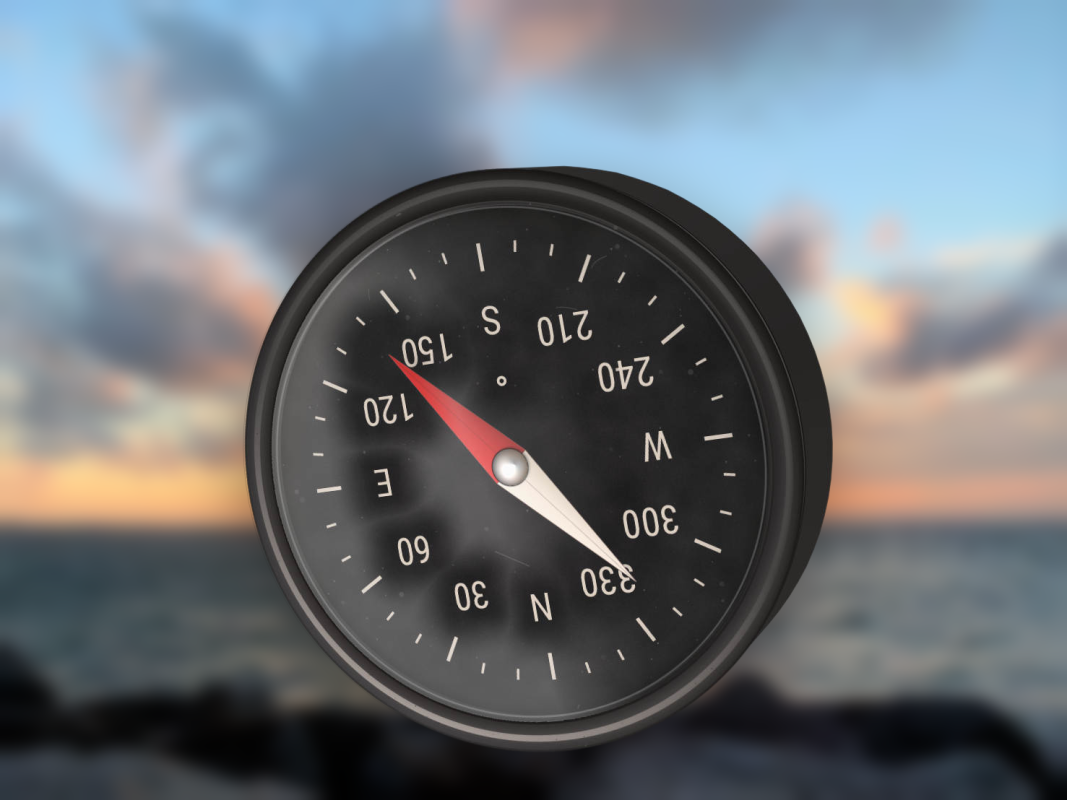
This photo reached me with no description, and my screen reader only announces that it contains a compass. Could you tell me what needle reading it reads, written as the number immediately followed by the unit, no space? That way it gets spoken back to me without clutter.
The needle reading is 140°
